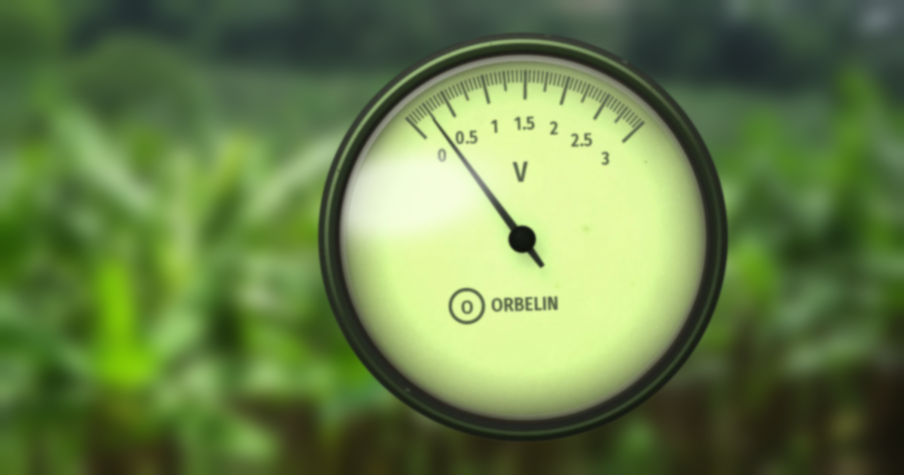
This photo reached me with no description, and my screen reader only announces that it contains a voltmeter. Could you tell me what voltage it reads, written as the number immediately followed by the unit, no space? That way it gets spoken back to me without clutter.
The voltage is 0.25V
